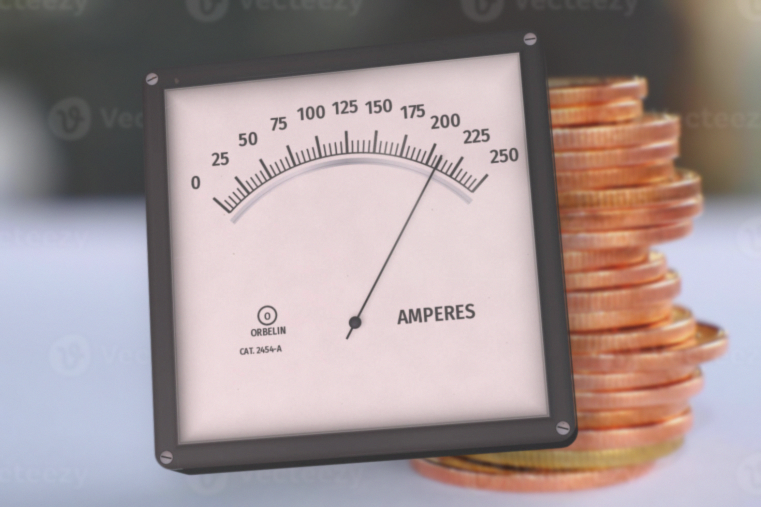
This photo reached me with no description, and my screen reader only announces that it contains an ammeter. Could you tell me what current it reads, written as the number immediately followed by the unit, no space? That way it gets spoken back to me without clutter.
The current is 210A
